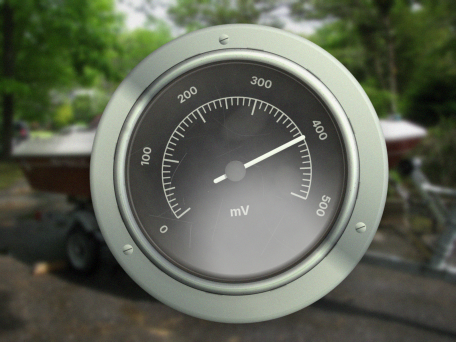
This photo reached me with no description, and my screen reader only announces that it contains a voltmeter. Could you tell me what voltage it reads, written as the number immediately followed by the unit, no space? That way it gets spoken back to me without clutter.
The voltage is 400mV
